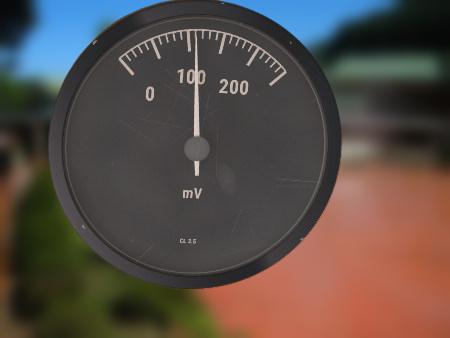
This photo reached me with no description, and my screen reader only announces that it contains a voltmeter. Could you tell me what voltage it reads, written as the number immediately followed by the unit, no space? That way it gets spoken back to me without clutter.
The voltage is 110mV
